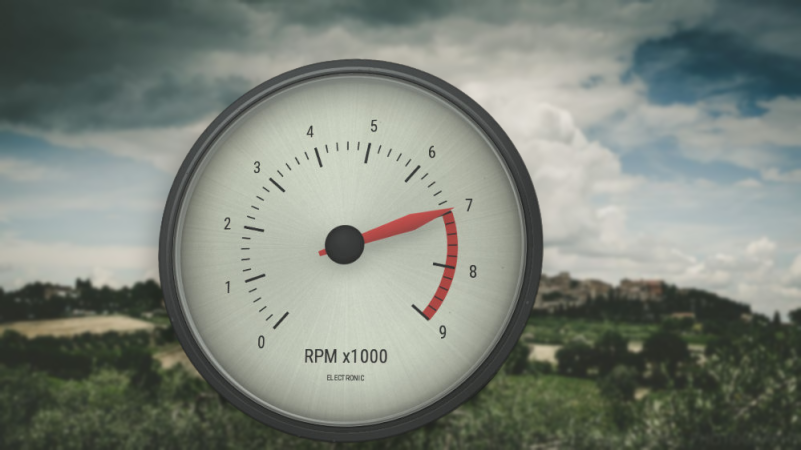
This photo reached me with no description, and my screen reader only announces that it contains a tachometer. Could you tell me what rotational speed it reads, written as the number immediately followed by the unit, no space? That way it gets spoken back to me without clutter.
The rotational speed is 7000rpm
